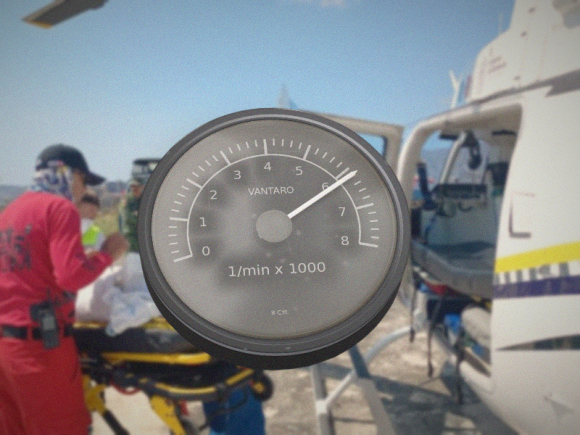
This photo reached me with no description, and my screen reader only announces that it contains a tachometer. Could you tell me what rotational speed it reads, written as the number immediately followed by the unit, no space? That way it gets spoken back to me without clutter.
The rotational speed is 6200rpm
